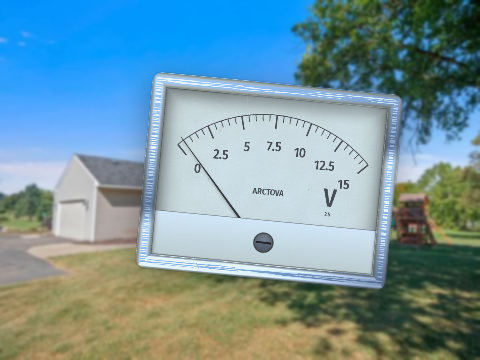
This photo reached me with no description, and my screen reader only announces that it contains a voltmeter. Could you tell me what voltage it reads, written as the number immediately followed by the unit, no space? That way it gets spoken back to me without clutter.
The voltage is 0.5V
